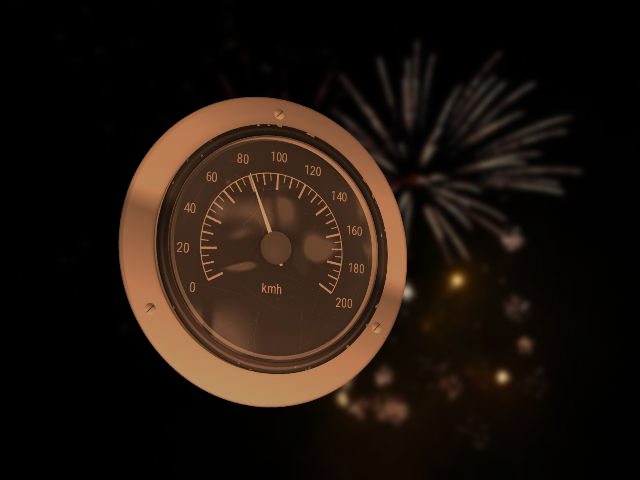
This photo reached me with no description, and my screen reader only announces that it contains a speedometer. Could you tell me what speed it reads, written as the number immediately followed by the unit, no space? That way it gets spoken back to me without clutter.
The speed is 80km/h
